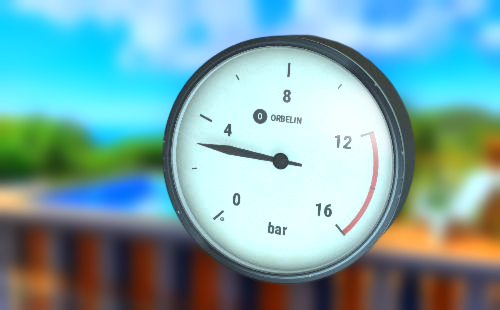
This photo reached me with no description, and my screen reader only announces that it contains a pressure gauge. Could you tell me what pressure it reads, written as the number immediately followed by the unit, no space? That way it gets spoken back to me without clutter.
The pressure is 3bar
